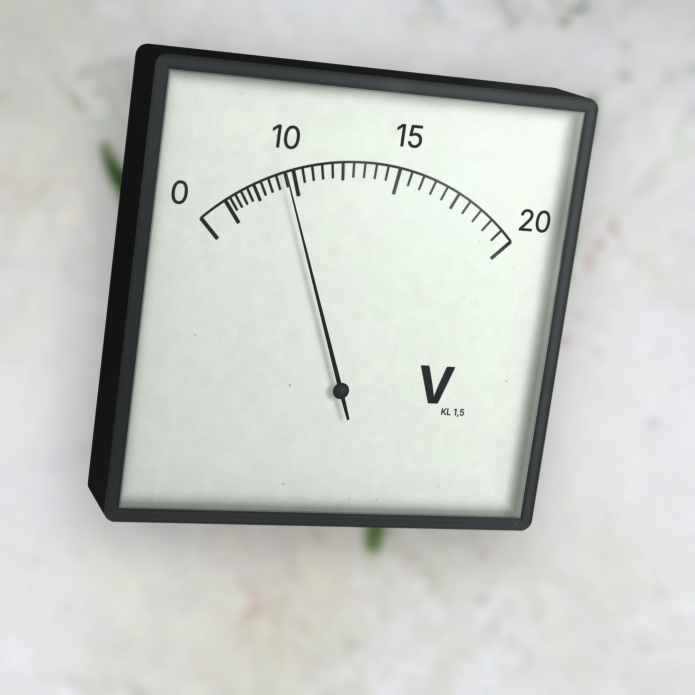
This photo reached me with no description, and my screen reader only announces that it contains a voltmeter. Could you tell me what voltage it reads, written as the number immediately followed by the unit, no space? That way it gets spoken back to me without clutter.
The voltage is 9.5V
